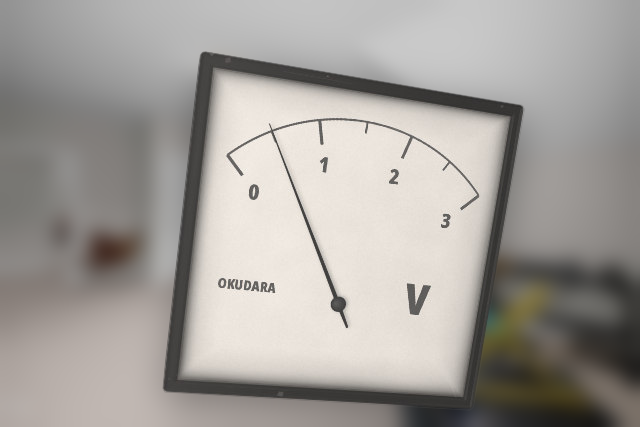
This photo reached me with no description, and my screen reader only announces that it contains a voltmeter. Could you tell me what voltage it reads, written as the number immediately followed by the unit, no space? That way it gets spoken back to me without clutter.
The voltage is 0.5V
